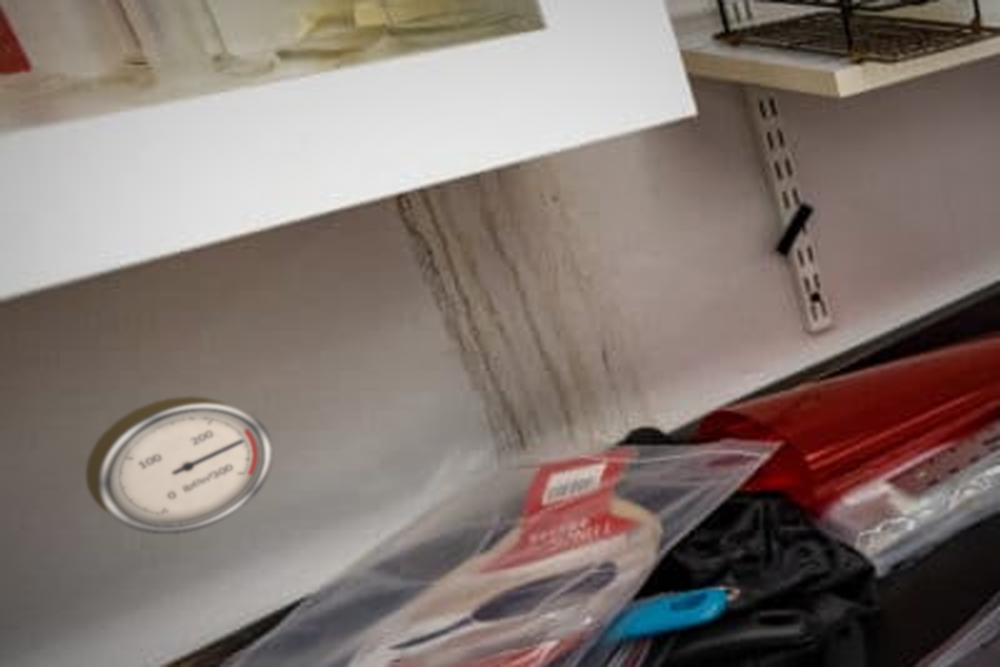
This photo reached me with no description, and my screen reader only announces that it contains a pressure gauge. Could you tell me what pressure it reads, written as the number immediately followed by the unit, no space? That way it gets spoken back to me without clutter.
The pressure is 250psi
